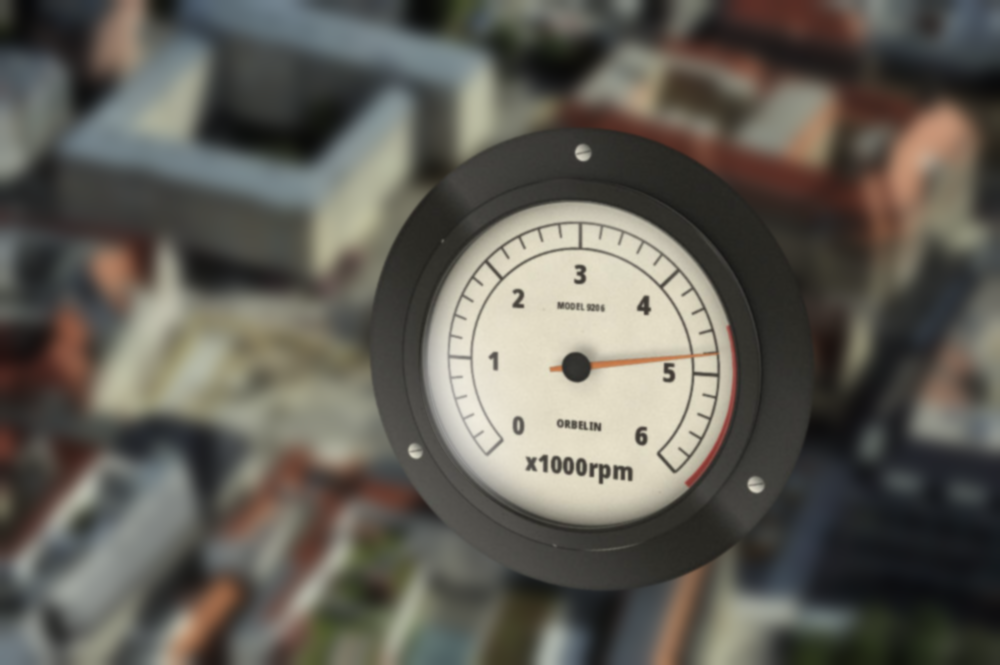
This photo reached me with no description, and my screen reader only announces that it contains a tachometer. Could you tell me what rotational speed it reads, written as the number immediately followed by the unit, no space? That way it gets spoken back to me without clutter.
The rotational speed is 4800rpm
